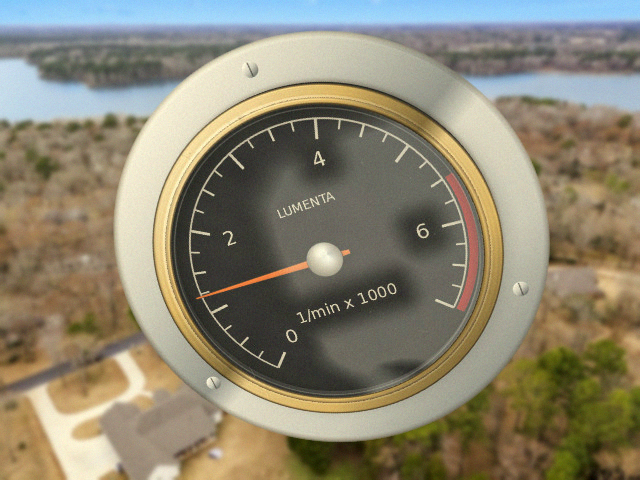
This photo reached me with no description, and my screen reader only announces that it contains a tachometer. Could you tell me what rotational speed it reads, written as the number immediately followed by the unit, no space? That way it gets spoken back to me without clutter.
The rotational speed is 1250rpm
